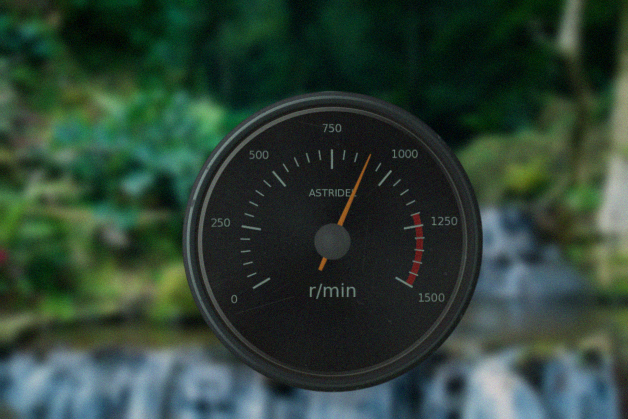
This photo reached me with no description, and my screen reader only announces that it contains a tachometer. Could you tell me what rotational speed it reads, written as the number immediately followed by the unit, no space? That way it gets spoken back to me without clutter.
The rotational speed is 900rpm
